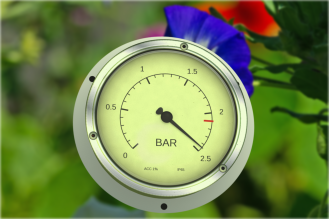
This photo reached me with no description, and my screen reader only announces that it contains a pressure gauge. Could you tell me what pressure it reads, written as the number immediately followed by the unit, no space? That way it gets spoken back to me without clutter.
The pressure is 2.45bar
